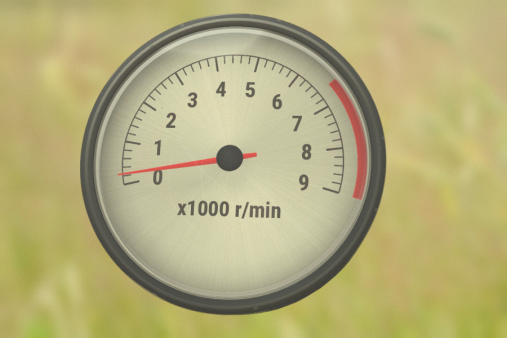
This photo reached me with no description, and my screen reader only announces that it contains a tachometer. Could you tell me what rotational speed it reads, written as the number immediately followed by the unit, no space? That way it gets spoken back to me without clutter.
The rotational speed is 200rpm
